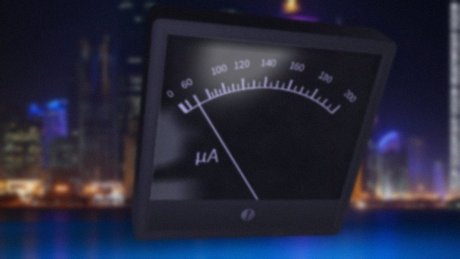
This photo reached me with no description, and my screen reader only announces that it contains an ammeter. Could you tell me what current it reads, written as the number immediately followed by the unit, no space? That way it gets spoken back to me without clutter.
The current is 60µA
